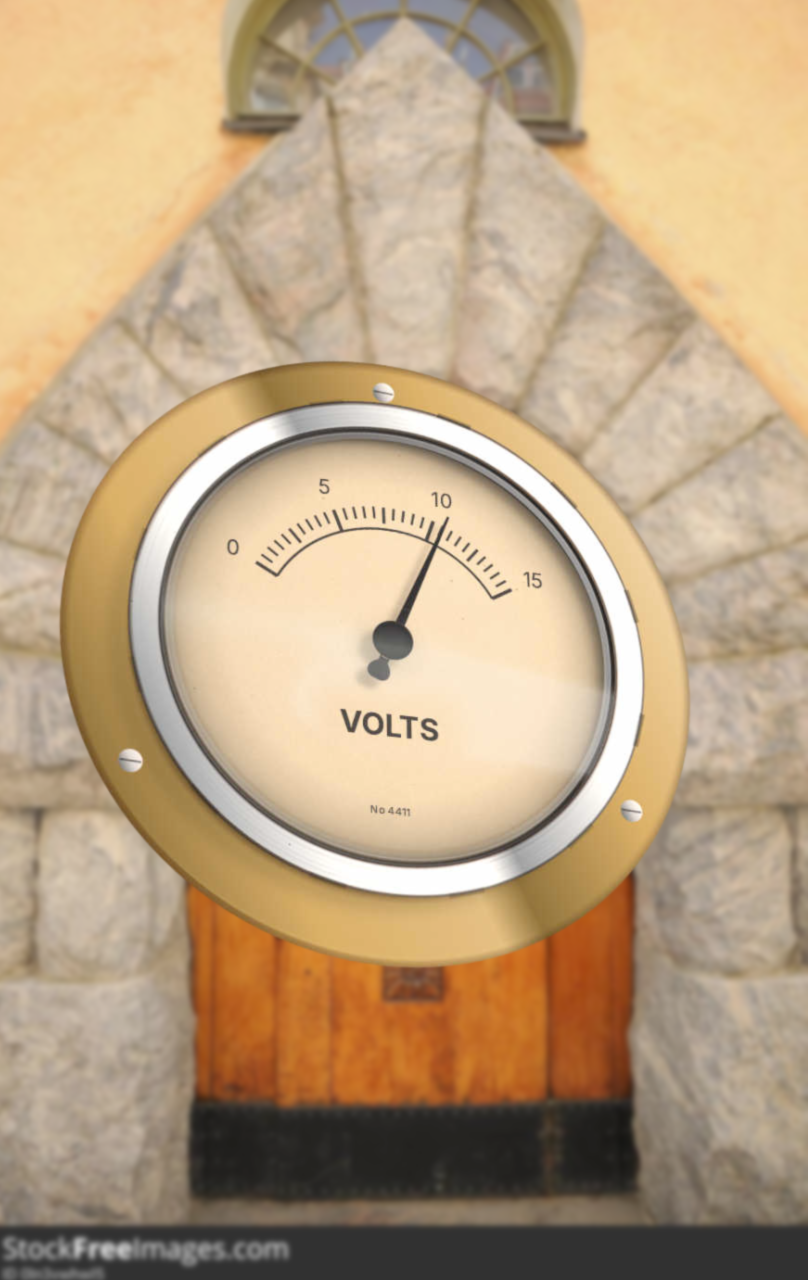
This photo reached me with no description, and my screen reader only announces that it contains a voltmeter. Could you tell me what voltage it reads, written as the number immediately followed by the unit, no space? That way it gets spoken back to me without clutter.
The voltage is 10.5V
